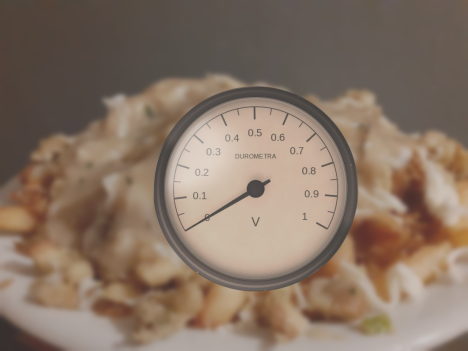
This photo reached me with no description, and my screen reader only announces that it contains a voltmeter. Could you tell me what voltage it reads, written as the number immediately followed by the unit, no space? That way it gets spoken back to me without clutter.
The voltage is 0V
